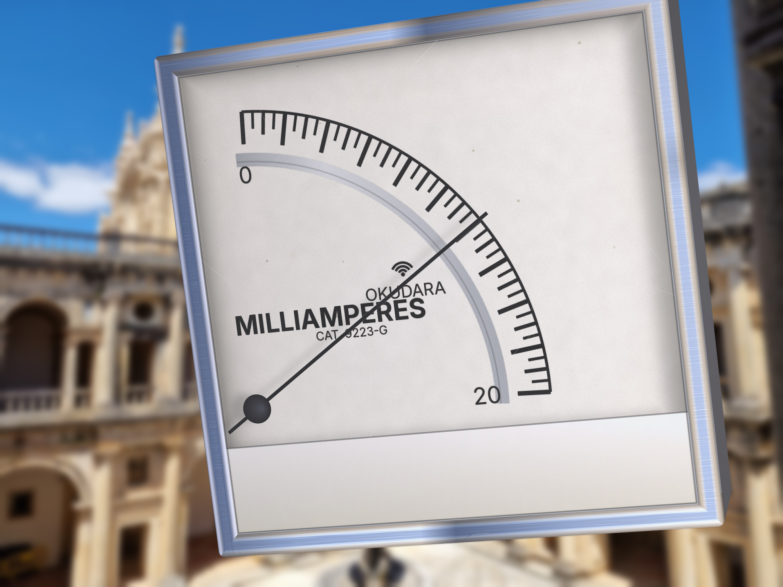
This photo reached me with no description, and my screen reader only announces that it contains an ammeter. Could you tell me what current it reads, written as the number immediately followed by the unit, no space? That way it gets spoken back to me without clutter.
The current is 12mA
